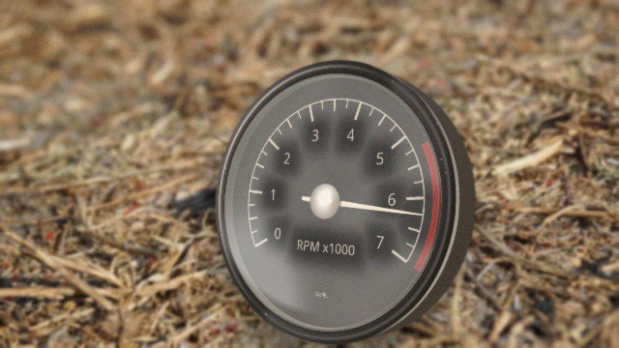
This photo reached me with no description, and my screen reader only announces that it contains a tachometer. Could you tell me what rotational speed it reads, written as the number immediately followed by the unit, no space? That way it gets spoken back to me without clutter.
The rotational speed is 6250rpm
